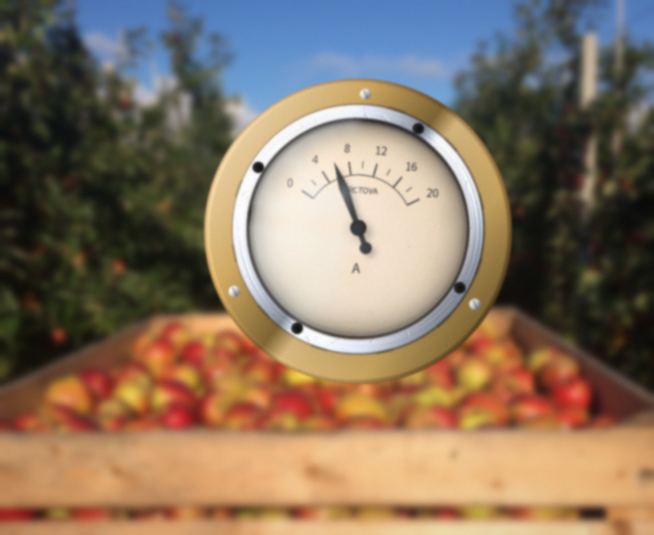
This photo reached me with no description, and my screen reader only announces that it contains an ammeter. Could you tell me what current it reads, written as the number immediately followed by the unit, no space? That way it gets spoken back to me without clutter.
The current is 6A
